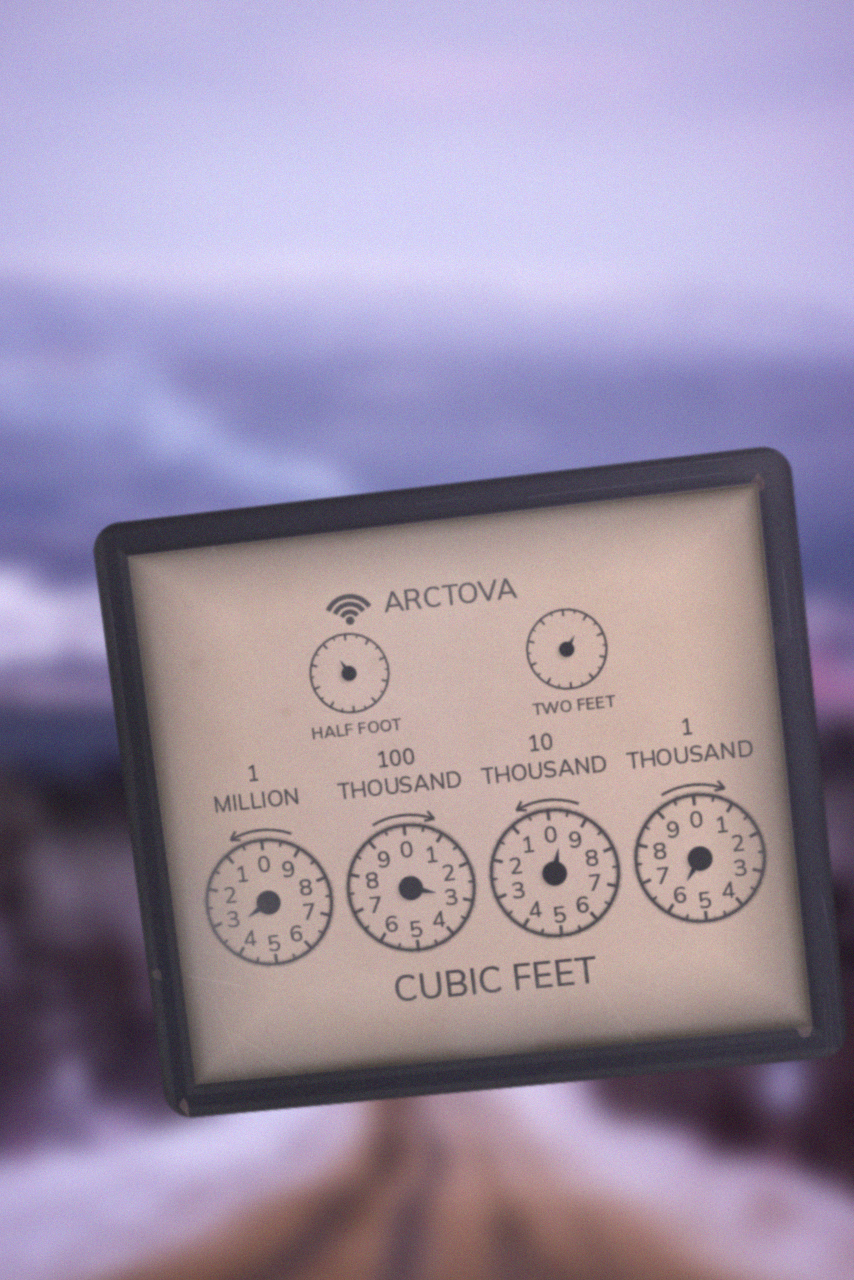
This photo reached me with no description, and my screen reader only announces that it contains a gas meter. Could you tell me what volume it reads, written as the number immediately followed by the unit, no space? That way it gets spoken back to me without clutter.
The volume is 329600ft³
